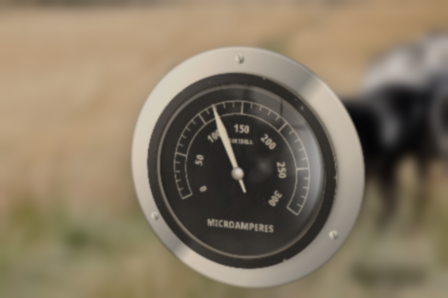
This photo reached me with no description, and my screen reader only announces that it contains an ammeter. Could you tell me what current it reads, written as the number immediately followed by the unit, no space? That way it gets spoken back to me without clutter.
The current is 120µA
